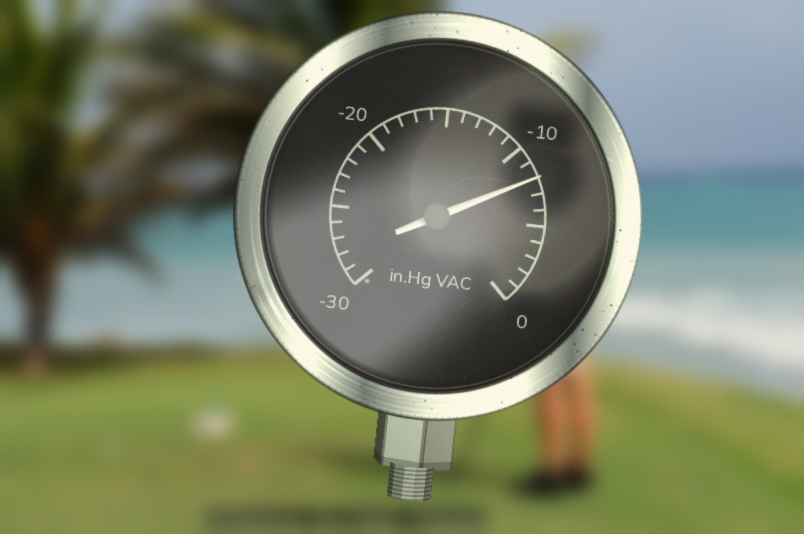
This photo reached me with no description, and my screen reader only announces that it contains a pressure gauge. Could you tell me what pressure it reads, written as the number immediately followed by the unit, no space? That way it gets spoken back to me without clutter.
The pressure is -8inHg
